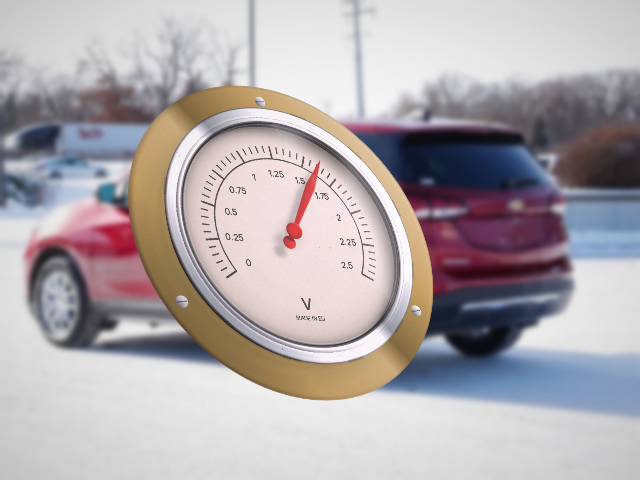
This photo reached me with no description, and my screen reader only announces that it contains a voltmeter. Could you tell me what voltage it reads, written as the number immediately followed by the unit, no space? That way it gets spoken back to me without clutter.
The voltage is 1.6V
